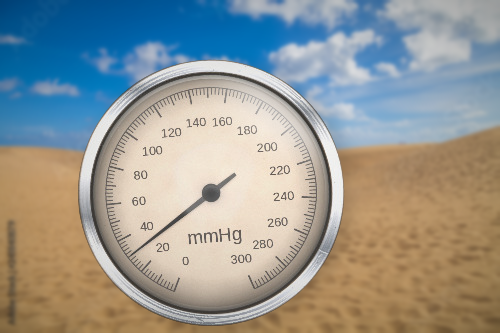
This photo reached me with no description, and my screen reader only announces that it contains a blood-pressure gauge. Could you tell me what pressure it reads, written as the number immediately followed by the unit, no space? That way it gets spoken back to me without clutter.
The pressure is 30mmHg
